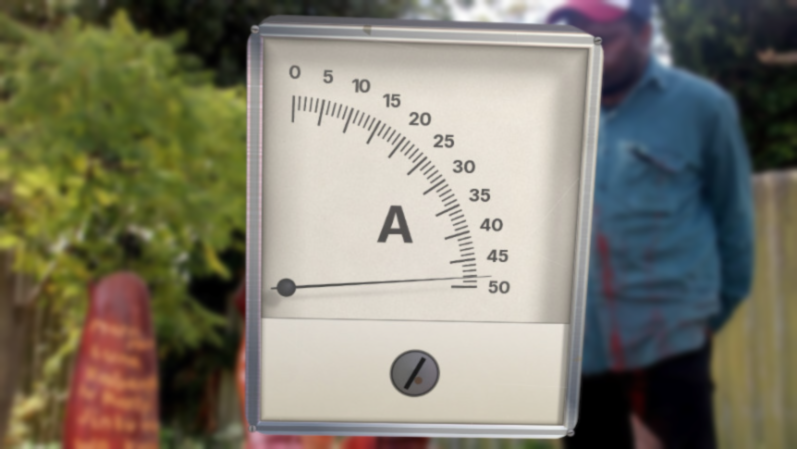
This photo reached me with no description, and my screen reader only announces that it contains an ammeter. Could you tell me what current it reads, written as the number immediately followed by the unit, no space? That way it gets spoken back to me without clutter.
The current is 48A
